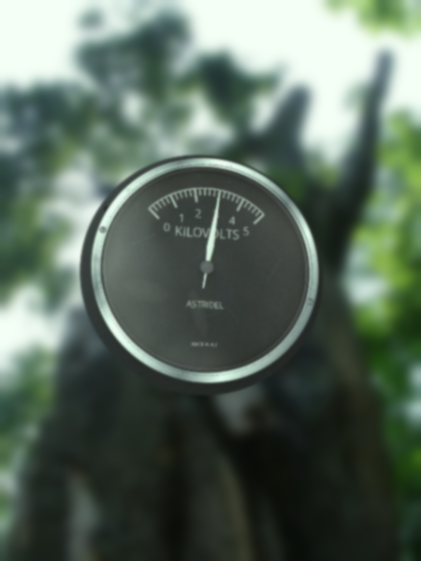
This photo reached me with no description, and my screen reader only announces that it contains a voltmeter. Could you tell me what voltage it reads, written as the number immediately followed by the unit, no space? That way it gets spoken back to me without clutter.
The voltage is 3kV
